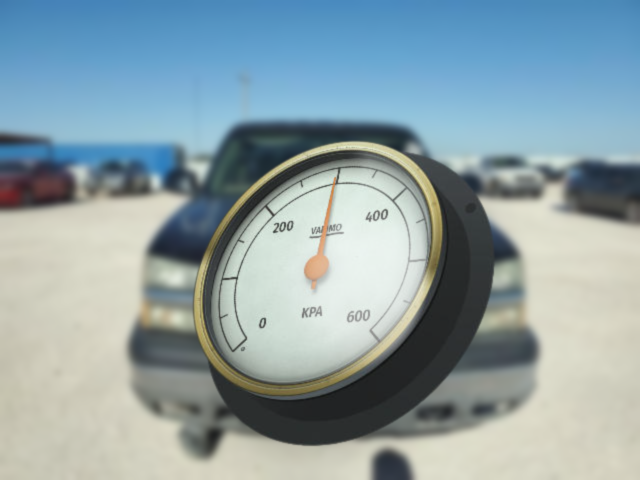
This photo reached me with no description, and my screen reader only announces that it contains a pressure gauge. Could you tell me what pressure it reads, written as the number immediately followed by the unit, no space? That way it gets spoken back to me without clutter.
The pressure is 300kPa
